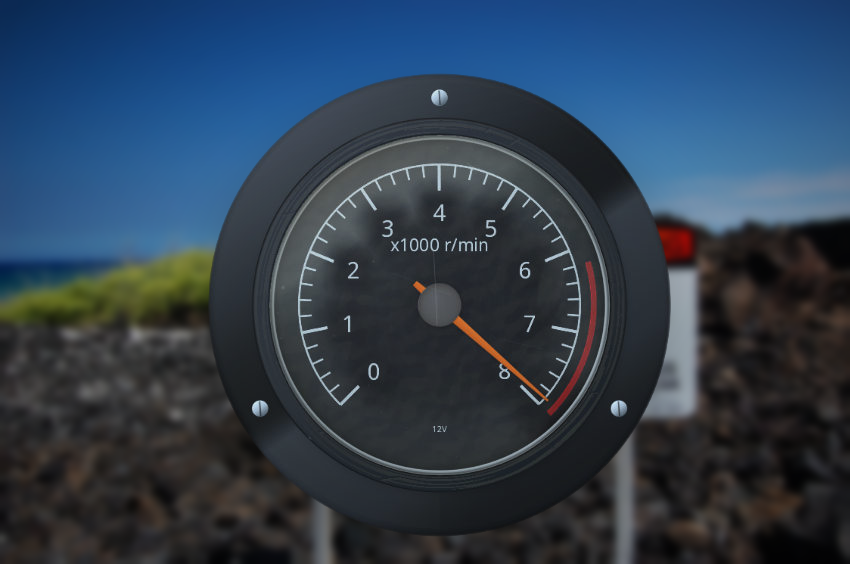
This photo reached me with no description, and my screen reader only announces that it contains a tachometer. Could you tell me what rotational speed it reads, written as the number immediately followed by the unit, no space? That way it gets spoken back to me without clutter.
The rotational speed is 7900rpm
